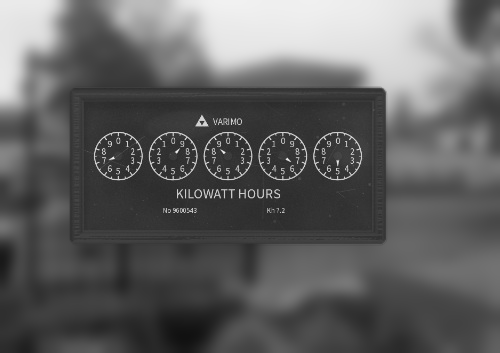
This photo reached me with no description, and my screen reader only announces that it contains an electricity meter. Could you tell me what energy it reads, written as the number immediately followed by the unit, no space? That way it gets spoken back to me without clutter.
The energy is 68865kWh
